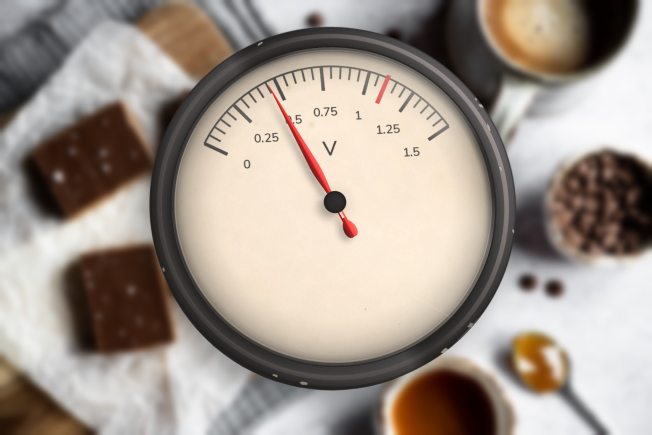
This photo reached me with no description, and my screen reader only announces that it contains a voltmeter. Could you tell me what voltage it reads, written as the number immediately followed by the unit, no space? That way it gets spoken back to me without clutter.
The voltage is 0.45V
